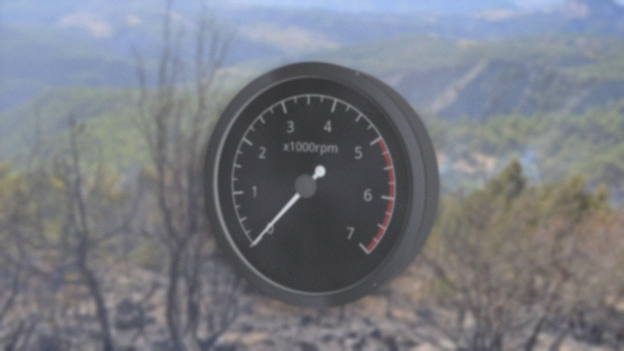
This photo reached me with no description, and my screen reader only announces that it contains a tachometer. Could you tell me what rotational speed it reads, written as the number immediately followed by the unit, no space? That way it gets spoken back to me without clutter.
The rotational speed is 0rpm
